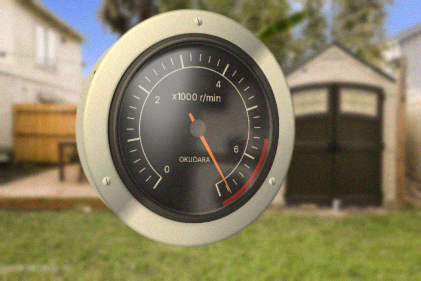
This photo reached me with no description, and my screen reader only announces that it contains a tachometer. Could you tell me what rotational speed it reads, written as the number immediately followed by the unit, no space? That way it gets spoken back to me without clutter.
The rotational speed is 6800rpm
